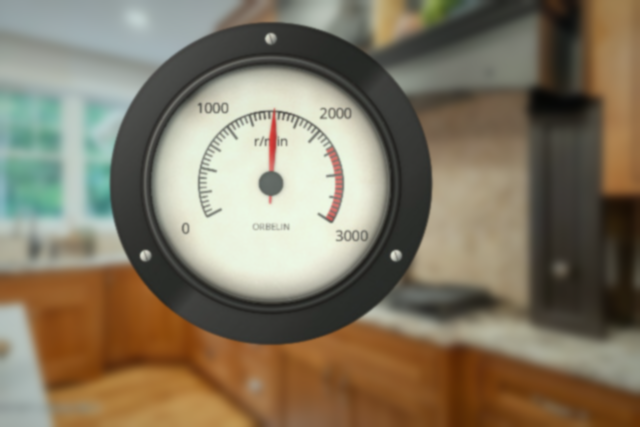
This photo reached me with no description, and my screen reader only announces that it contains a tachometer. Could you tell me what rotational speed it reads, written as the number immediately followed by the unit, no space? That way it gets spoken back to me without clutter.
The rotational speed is 1500rpm
